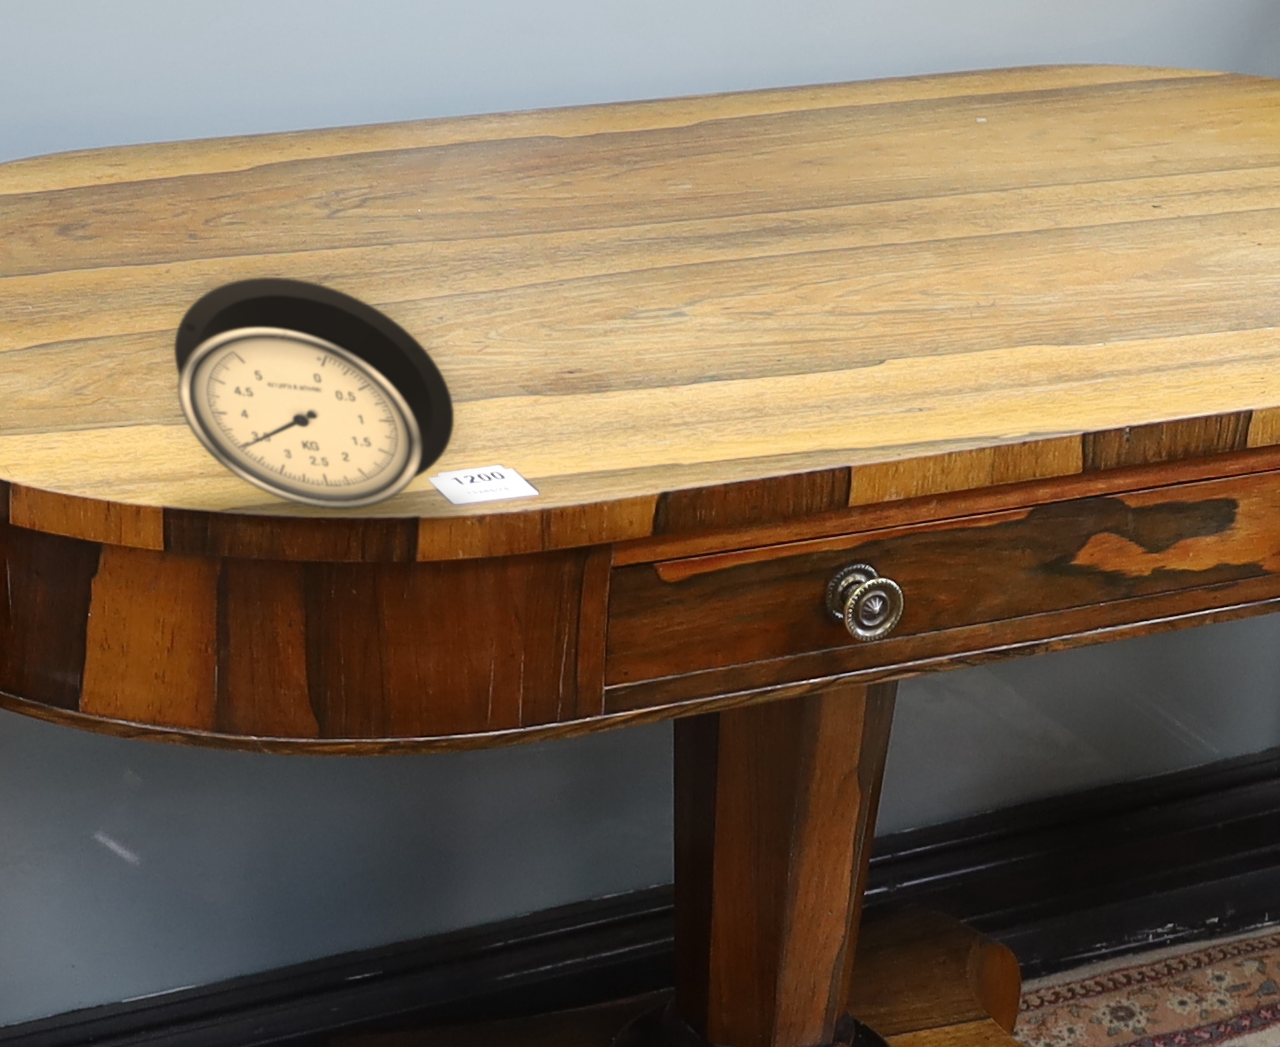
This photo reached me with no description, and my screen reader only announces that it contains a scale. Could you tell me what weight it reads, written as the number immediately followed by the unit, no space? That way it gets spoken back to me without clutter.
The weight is 3.5kg
